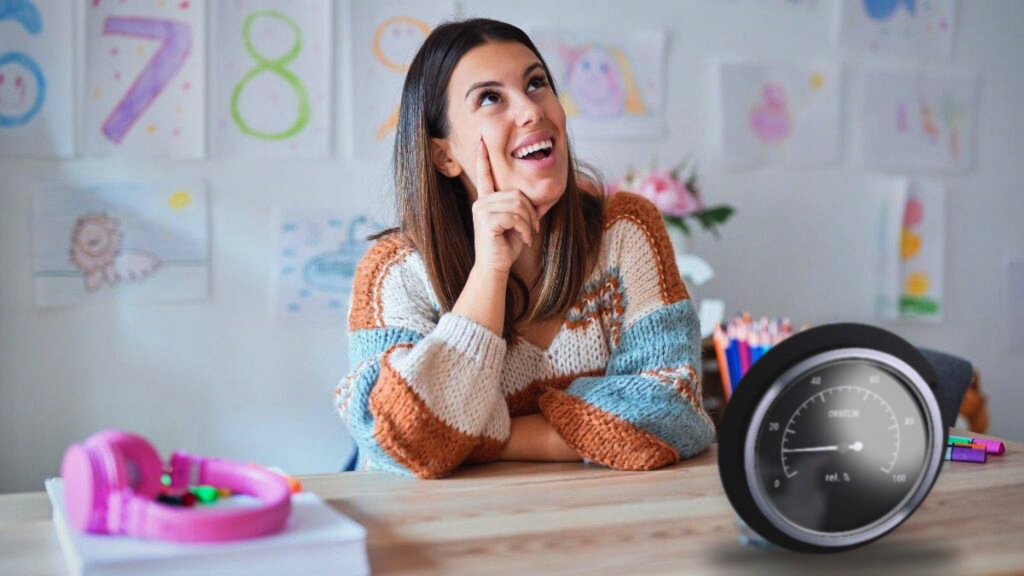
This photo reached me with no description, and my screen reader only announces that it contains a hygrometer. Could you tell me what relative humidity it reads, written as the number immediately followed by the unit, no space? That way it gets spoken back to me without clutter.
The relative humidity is 12%
